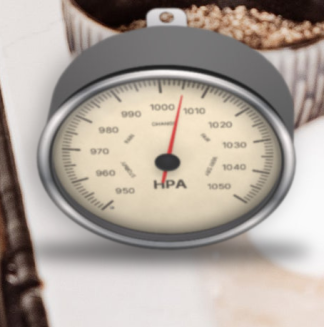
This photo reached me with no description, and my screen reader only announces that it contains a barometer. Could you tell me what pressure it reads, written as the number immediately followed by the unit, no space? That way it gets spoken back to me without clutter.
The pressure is 1005hPa
